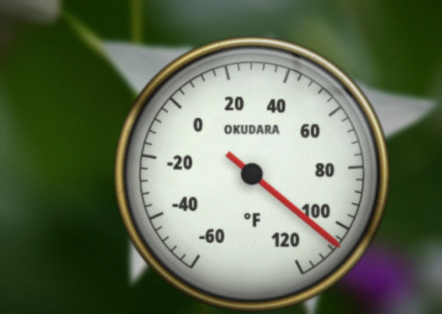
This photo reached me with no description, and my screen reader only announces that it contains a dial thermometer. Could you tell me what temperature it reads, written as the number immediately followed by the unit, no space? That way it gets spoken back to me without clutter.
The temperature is 106°F
